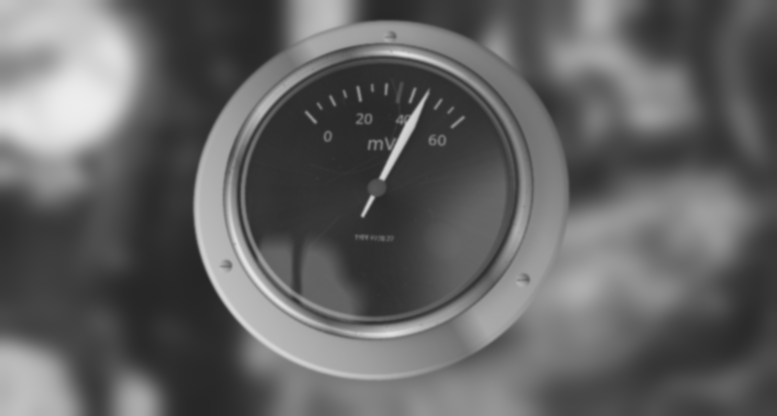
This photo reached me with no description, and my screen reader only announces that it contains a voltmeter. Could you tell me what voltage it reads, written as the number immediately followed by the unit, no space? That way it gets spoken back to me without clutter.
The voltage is 45mV
